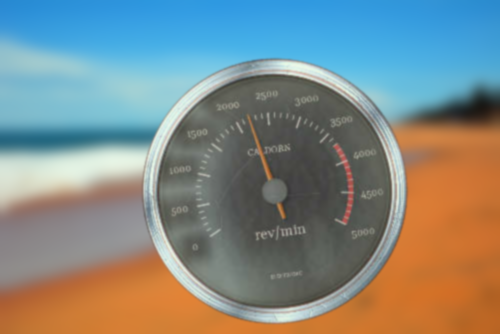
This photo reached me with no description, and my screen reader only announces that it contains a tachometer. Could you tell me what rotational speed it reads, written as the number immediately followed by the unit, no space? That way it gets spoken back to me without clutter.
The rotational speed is 2200rpm
